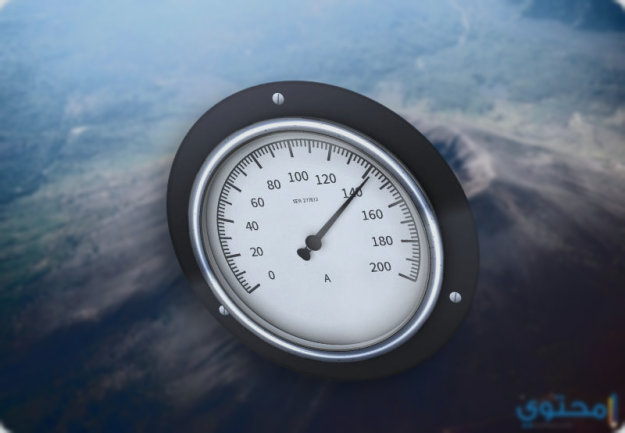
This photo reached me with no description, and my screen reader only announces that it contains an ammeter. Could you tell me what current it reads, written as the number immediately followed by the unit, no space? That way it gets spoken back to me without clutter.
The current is 142A
